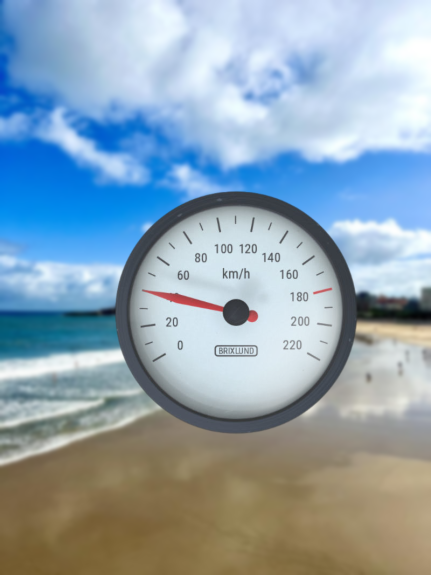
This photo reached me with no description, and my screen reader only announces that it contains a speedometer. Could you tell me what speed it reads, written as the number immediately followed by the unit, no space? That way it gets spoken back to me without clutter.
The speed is 40km/h
